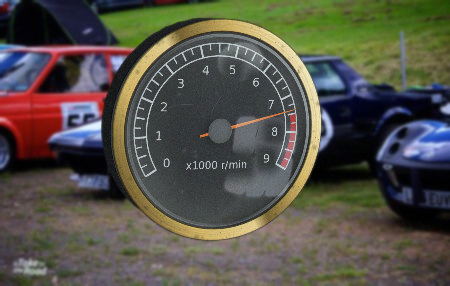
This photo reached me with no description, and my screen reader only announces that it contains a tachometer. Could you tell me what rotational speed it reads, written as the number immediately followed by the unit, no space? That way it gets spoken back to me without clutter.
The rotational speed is 7375rpm
